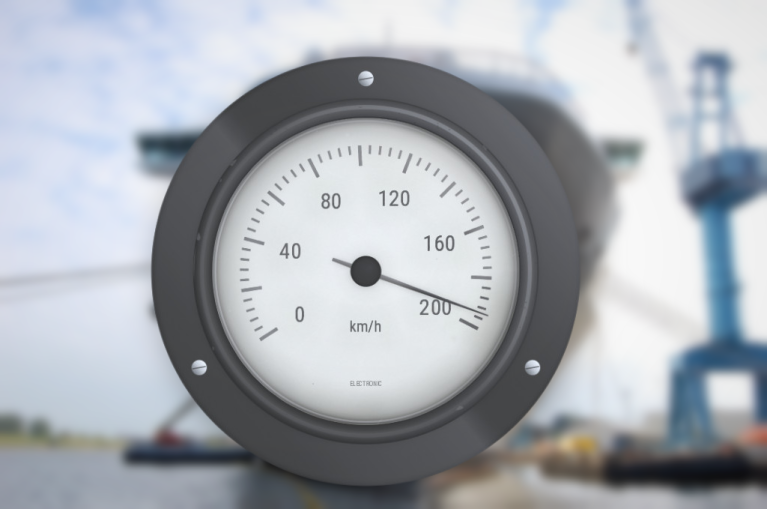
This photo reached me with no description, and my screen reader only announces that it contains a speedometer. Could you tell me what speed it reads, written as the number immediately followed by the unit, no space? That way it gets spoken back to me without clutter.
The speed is 194km/h
